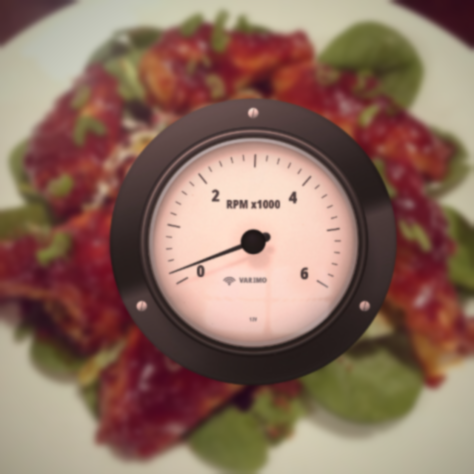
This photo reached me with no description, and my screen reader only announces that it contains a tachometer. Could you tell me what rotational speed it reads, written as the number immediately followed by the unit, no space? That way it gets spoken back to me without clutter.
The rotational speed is 200rpm
